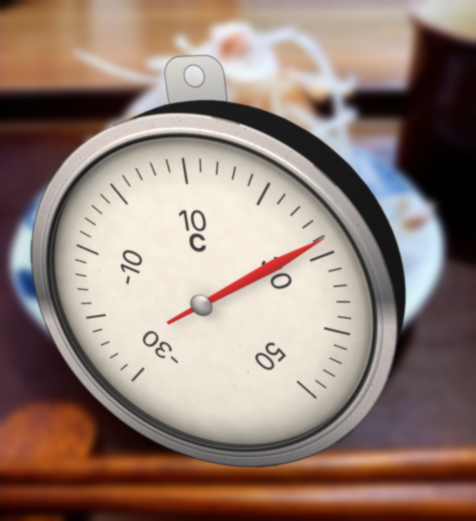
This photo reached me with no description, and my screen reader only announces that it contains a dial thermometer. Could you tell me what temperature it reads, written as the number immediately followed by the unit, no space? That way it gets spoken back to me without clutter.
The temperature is 28°C
